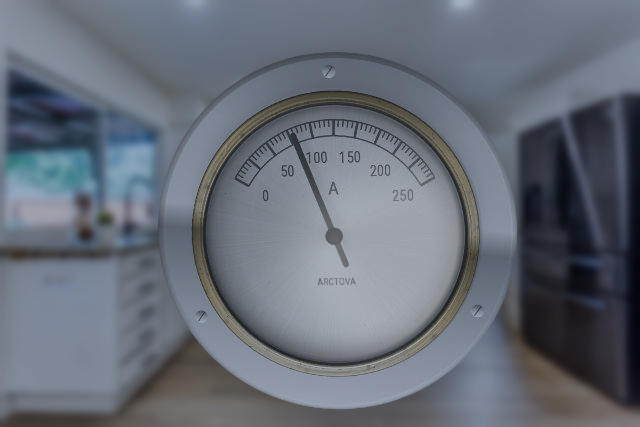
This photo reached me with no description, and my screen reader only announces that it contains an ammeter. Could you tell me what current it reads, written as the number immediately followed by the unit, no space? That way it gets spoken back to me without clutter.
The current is 80A
